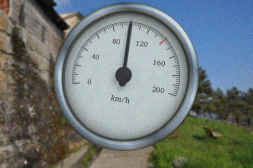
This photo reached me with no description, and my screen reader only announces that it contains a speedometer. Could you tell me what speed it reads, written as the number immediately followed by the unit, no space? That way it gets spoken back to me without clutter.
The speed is 100km/h
